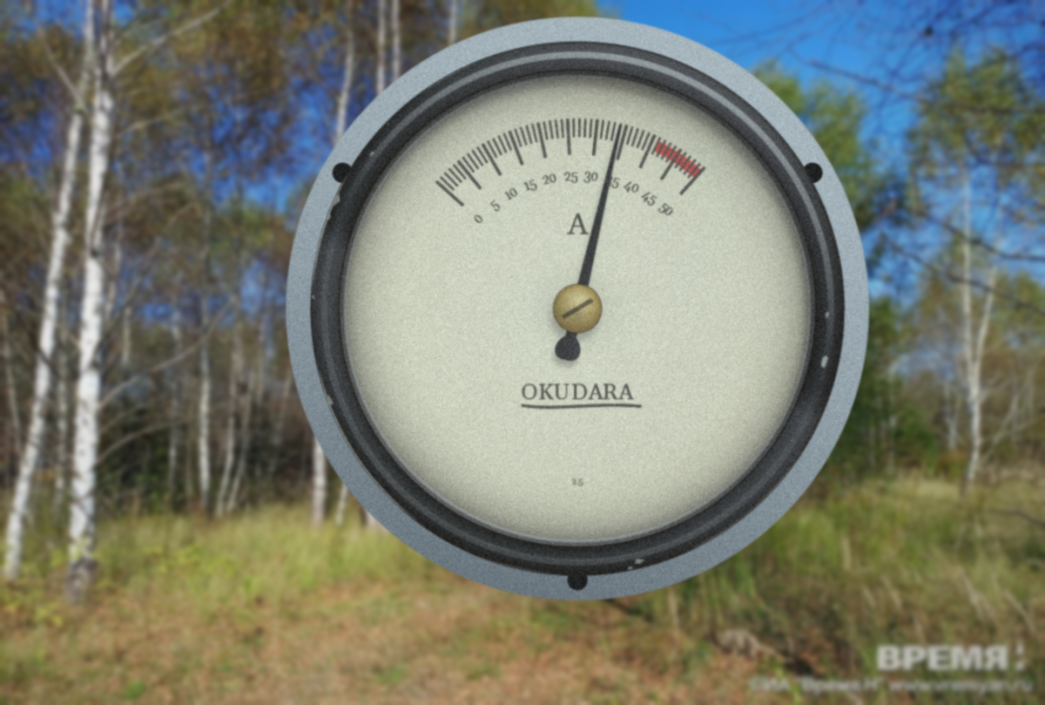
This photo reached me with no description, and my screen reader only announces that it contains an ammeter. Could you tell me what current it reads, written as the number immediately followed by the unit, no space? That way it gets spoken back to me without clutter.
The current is 34A
